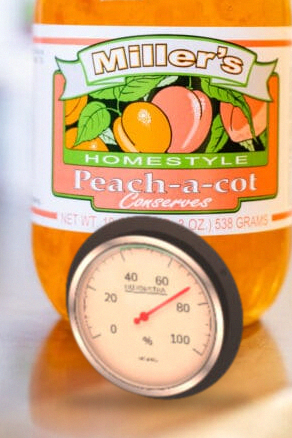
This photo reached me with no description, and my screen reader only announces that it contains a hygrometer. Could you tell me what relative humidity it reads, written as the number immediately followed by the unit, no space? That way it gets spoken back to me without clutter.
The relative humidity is 72%
